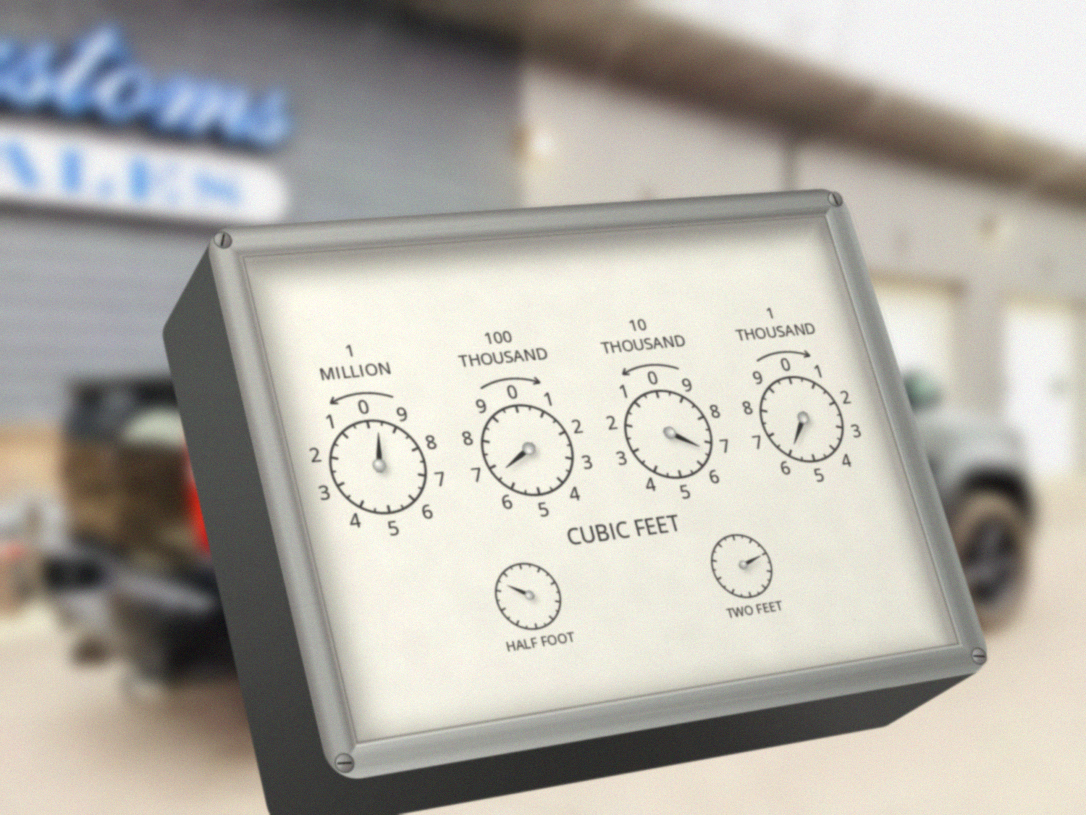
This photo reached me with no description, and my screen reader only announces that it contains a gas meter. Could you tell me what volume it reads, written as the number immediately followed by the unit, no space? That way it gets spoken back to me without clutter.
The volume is 966600ft³
